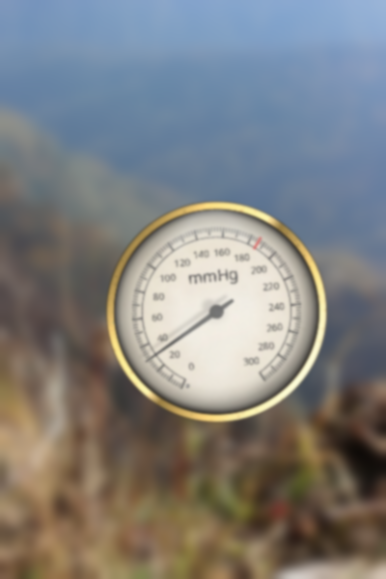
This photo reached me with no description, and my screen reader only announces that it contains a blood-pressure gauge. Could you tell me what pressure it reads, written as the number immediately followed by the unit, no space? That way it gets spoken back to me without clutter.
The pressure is 30mmHg
